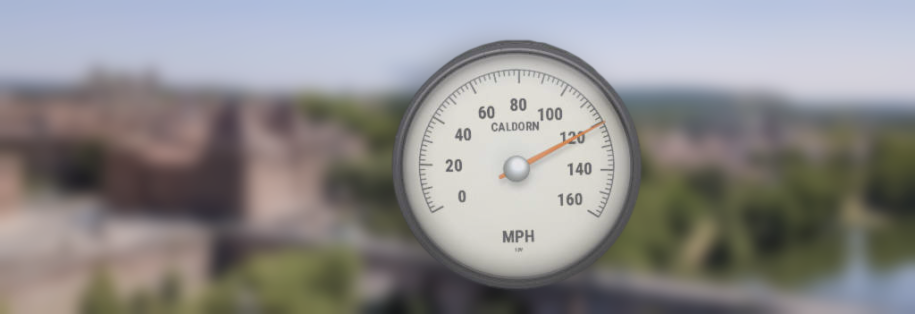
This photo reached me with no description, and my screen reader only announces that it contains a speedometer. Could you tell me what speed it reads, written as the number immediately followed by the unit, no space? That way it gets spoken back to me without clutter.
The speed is 120mph
